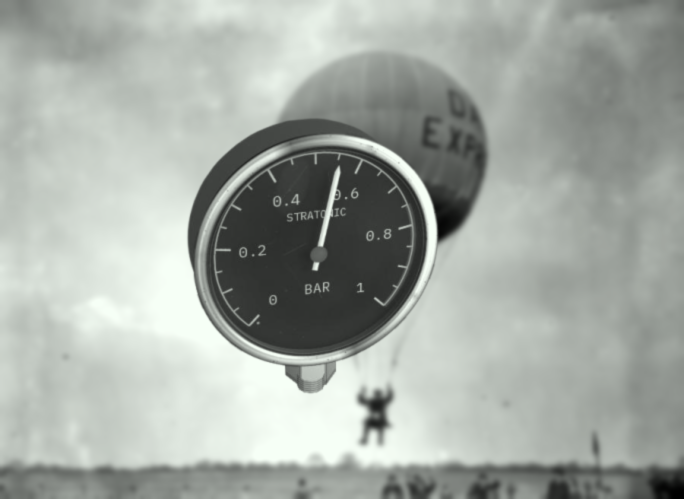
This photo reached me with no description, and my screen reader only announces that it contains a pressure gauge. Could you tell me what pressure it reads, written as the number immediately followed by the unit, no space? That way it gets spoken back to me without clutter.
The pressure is 0.55bar
